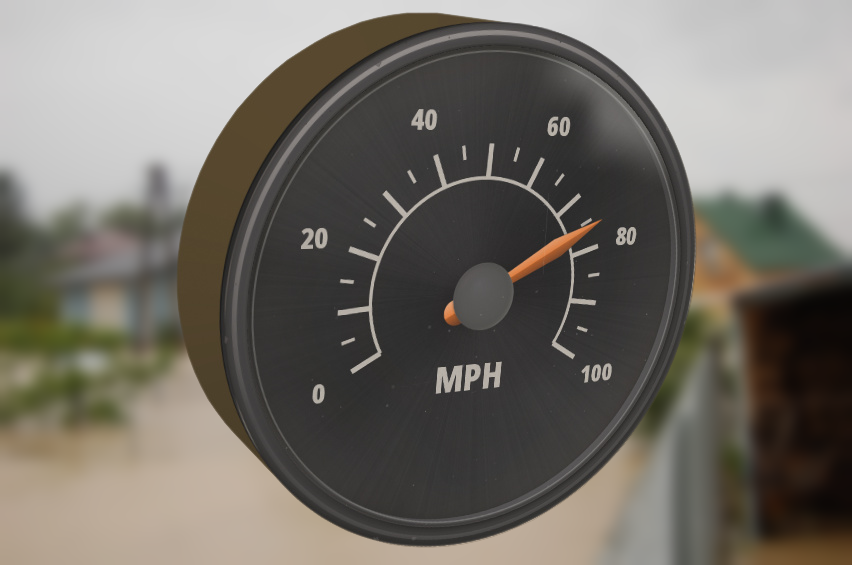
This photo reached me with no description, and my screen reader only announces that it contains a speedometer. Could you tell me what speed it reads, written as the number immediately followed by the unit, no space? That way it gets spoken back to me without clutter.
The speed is 75mph
